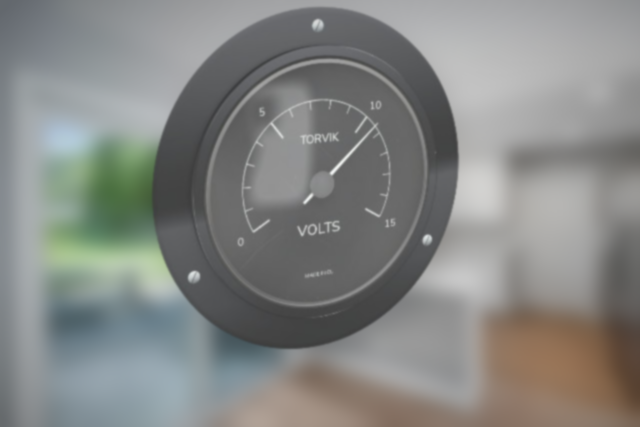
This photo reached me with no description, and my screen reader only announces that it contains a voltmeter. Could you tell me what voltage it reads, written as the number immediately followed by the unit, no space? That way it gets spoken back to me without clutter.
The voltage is 10.5V
